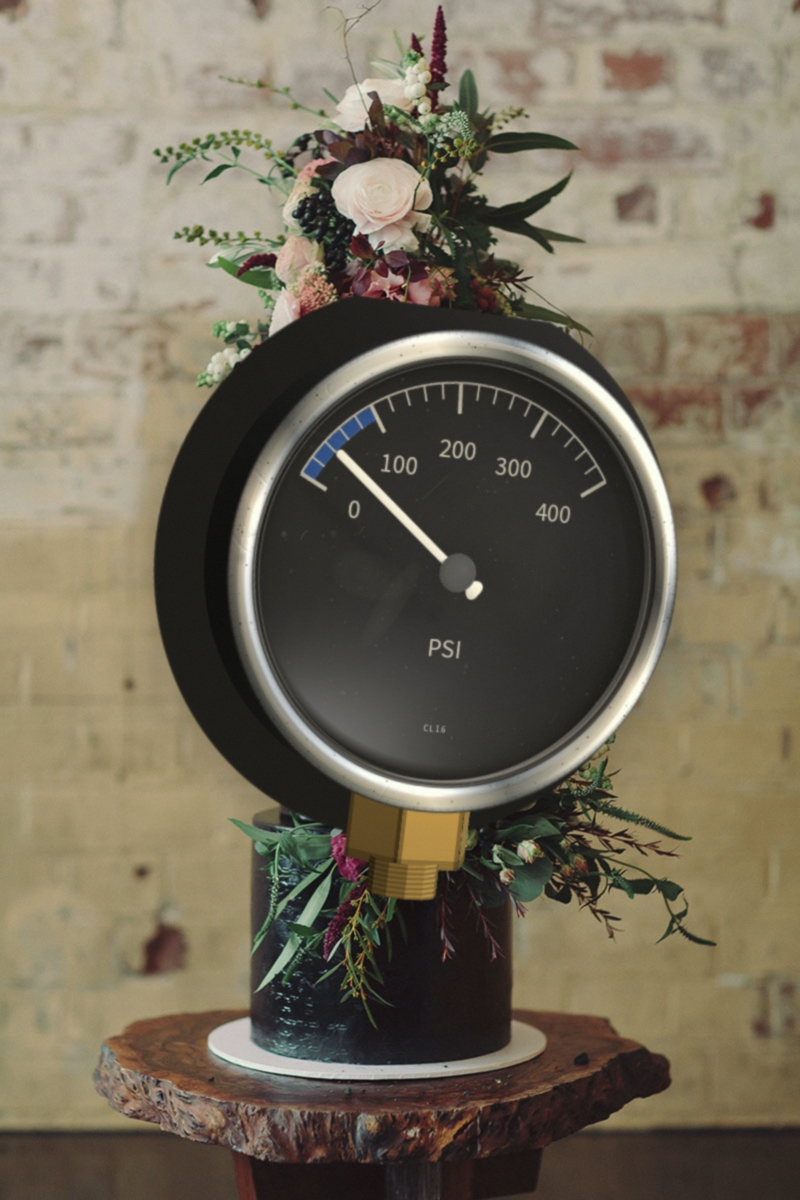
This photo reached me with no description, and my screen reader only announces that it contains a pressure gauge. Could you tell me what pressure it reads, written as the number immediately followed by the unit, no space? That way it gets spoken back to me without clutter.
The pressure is 40psi
